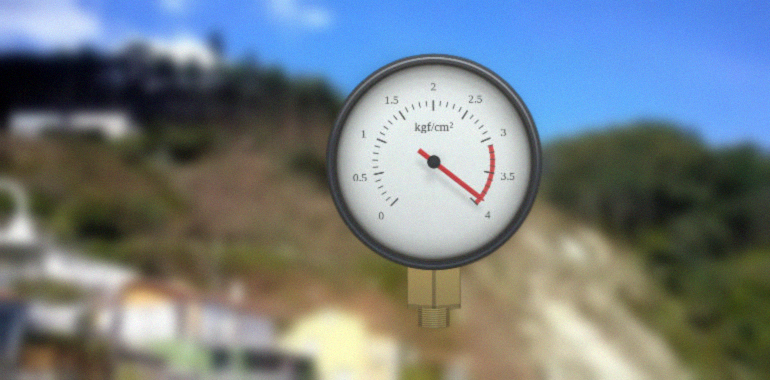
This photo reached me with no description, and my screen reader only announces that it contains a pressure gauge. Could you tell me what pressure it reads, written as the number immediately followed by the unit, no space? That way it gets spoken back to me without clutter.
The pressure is 3.9kg/cm²
